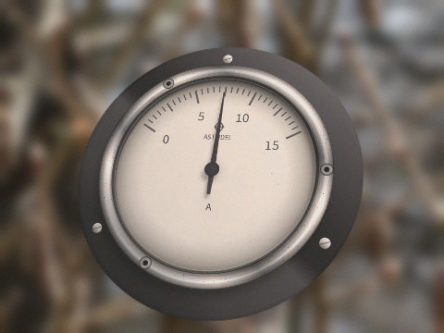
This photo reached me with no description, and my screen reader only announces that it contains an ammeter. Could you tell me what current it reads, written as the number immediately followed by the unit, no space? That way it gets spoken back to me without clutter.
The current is 7.5A
